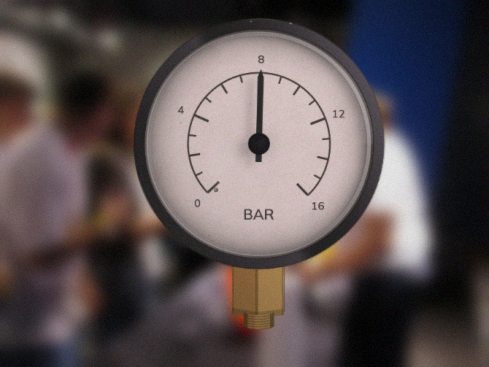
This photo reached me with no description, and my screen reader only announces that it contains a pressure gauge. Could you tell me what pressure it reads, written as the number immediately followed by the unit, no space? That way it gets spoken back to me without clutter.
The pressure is 8bar
